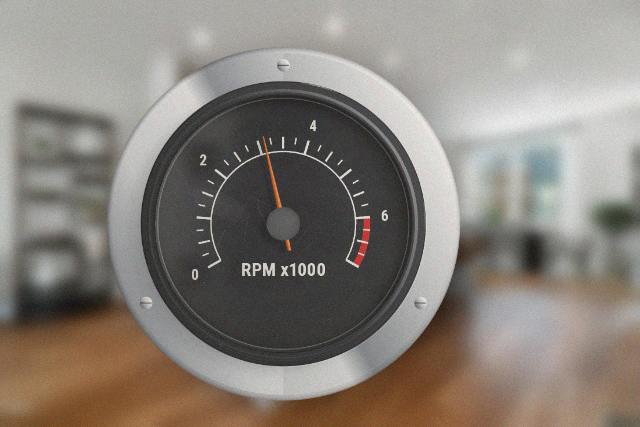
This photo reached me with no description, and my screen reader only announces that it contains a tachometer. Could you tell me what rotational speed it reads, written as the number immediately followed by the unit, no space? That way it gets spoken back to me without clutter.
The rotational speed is 3125rpm
